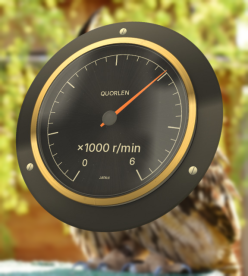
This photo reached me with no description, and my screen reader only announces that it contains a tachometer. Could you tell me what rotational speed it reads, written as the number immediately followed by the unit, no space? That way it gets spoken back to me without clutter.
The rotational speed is 4000rpm
